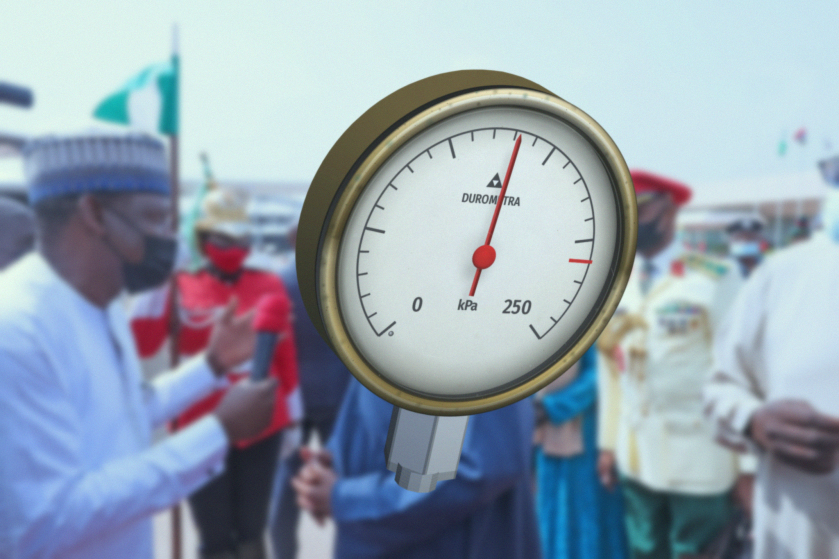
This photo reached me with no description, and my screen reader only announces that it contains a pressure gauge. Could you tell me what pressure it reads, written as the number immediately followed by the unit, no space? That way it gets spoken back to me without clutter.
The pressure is 130kPa
